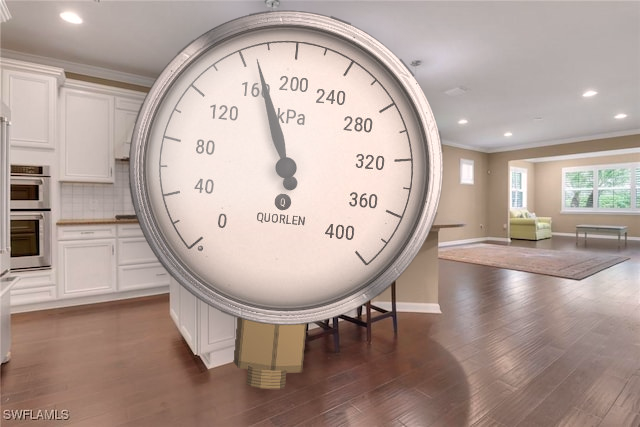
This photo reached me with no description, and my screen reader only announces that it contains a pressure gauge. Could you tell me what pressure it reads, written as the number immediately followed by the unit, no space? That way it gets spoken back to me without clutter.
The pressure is 170kPa
